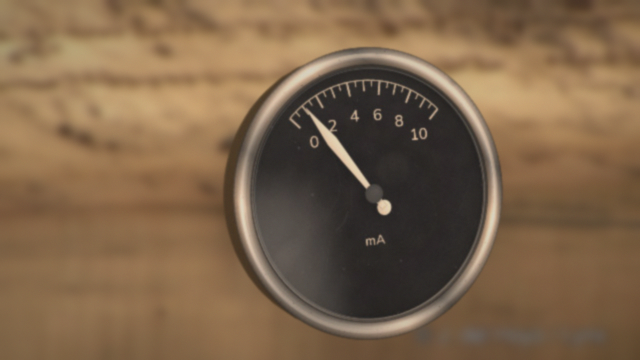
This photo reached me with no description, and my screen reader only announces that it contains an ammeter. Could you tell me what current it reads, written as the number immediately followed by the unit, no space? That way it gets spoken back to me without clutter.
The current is 1mA
